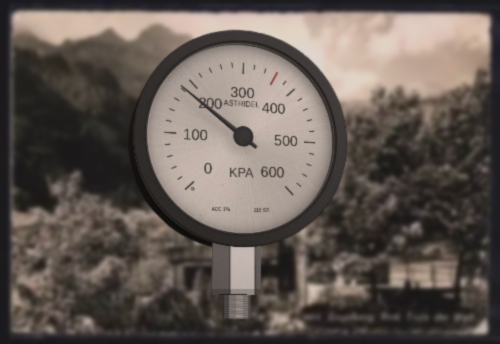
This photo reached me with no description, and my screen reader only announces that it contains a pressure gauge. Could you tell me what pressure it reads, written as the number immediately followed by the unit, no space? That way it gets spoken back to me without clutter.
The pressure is 180kPa
